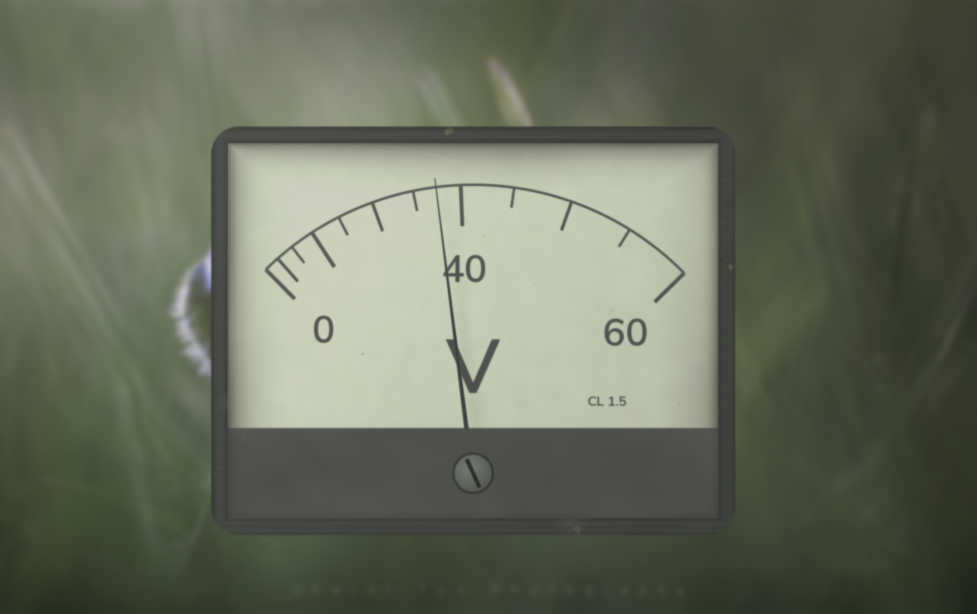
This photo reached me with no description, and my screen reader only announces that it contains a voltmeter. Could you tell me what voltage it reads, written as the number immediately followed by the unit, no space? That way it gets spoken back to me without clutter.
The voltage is 37.5V
